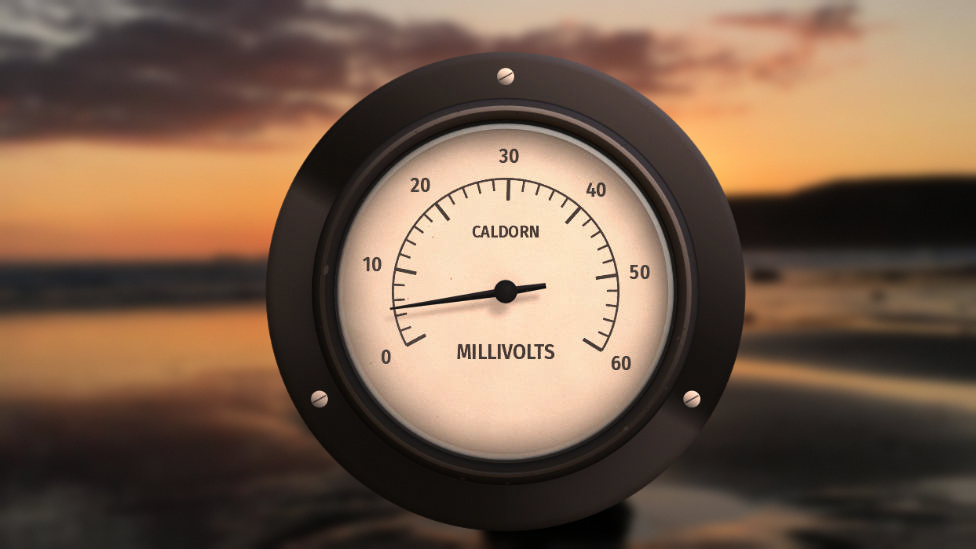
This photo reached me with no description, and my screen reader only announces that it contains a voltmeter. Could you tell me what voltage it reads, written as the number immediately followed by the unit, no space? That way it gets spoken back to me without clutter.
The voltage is 5mV
